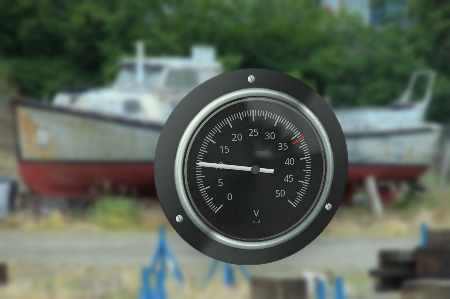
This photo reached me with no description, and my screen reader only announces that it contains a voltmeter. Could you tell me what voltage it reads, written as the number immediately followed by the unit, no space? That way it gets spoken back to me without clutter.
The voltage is 10V
